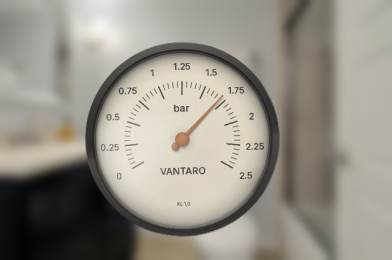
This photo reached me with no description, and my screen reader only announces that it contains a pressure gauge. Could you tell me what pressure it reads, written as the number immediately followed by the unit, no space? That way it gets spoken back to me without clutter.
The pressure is 1.7bar
